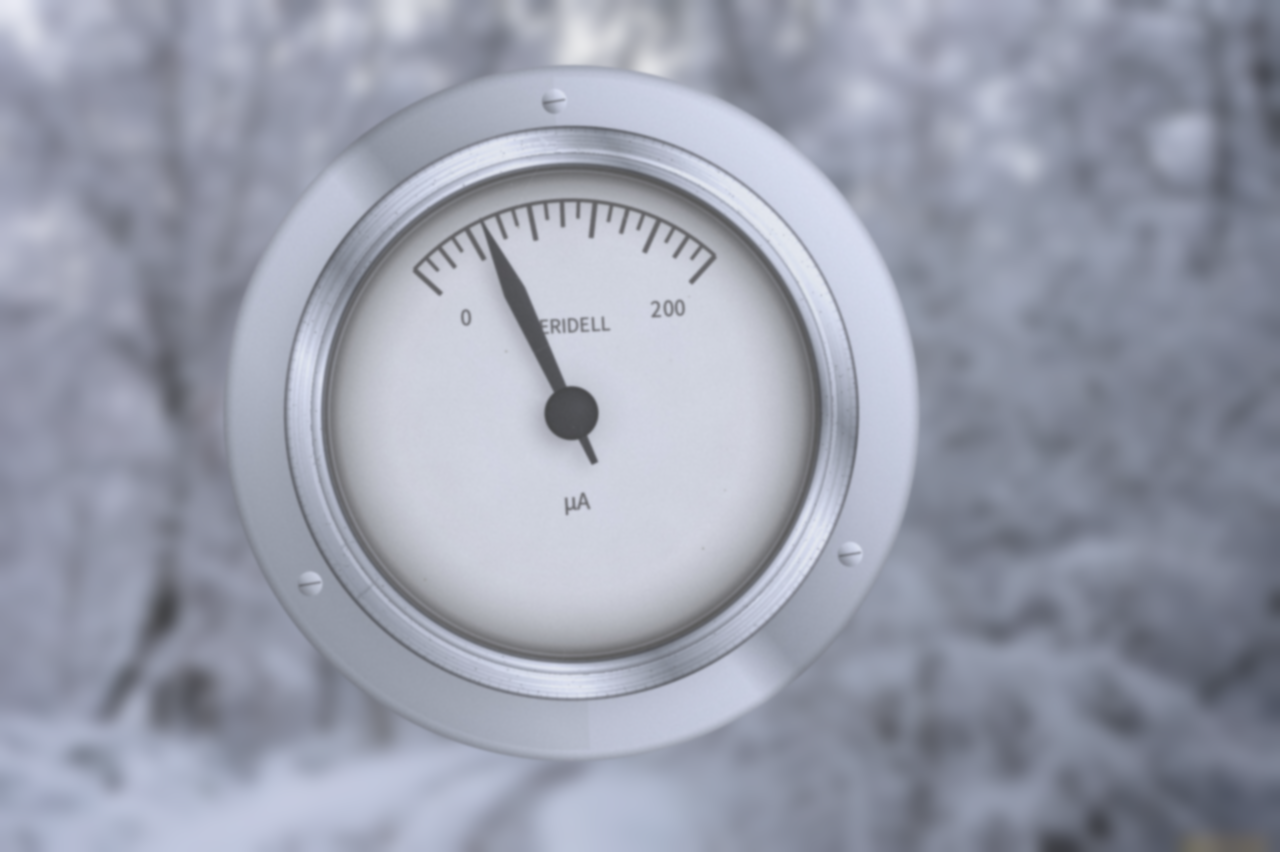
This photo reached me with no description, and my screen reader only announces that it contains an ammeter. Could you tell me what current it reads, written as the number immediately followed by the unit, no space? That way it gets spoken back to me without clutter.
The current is 50µA
